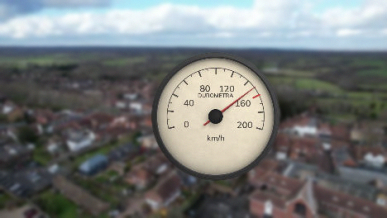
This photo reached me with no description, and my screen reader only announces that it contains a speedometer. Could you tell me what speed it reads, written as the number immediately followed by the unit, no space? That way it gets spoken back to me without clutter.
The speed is 150km/h
